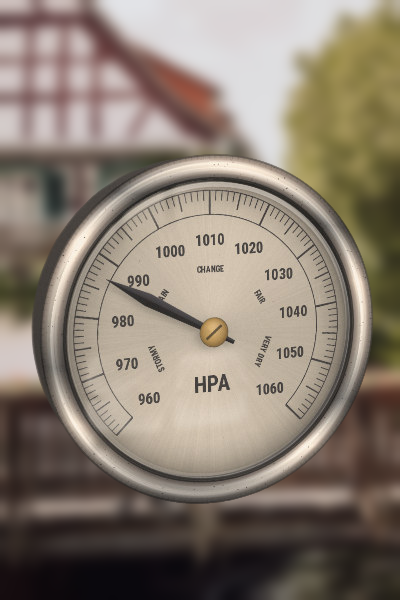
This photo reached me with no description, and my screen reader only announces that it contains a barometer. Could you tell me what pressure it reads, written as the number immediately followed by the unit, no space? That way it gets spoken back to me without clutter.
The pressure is 987hPa
